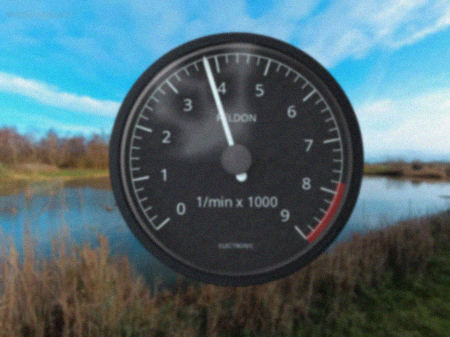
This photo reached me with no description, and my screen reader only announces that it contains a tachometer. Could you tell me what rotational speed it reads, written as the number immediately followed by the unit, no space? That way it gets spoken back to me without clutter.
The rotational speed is 3800rpm
